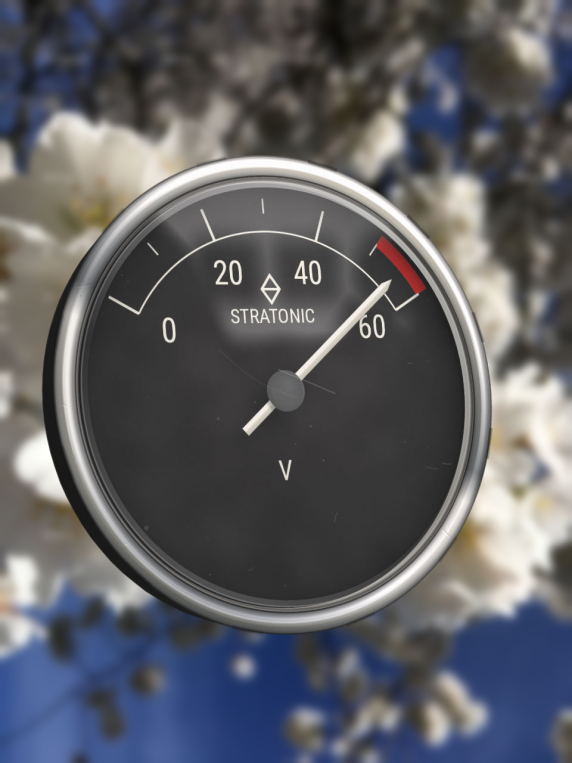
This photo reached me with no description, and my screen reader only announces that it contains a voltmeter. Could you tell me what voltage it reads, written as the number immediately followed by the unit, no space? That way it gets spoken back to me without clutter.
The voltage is 55V
